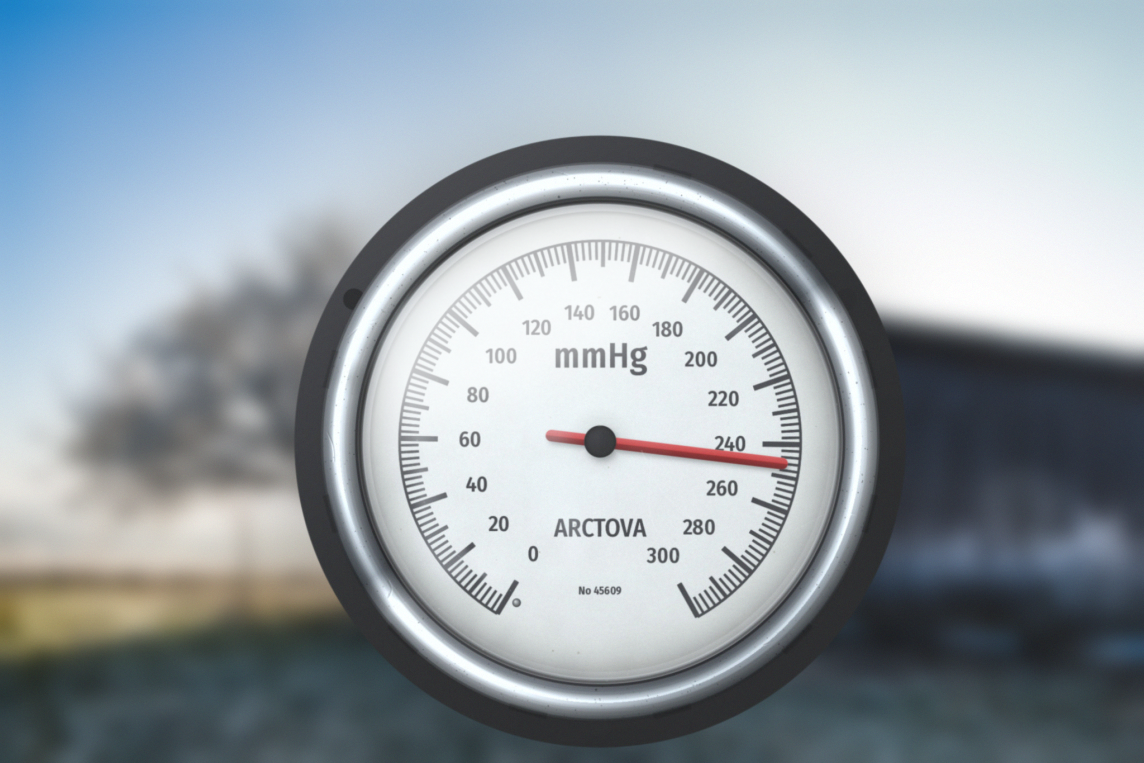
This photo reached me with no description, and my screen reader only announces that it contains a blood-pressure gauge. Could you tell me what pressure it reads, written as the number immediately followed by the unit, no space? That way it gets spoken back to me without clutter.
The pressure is 246mmHg
